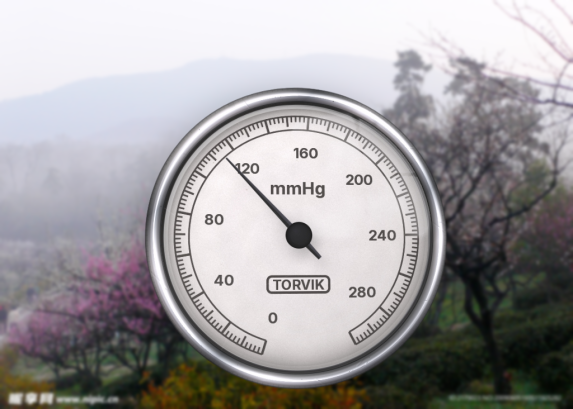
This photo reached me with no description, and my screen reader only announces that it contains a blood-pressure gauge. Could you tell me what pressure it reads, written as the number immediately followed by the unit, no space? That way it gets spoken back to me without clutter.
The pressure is 114mmHg
